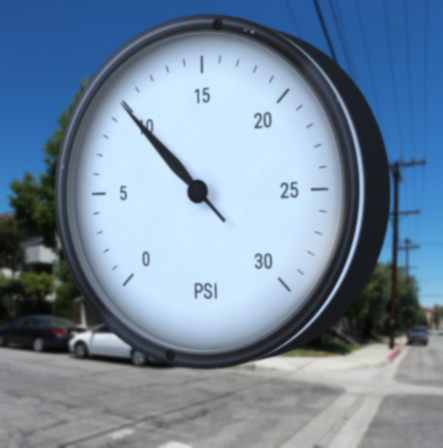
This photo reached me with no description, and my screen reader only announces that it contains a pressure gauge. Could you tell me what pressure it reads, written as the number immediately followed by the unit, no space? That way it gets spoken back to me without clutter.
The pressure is 10psi
